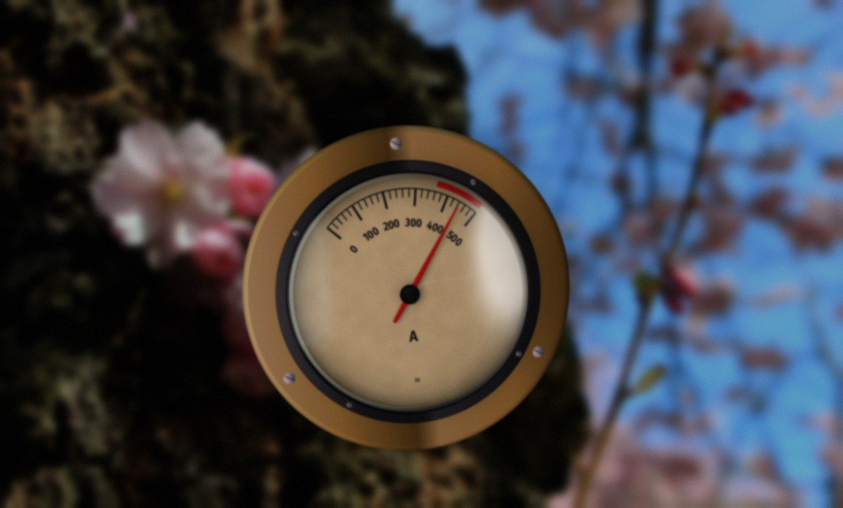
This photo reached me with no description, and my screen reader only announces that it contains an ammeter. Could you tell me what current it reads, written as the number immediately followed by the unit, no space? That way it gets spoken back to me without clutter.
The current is 440A
